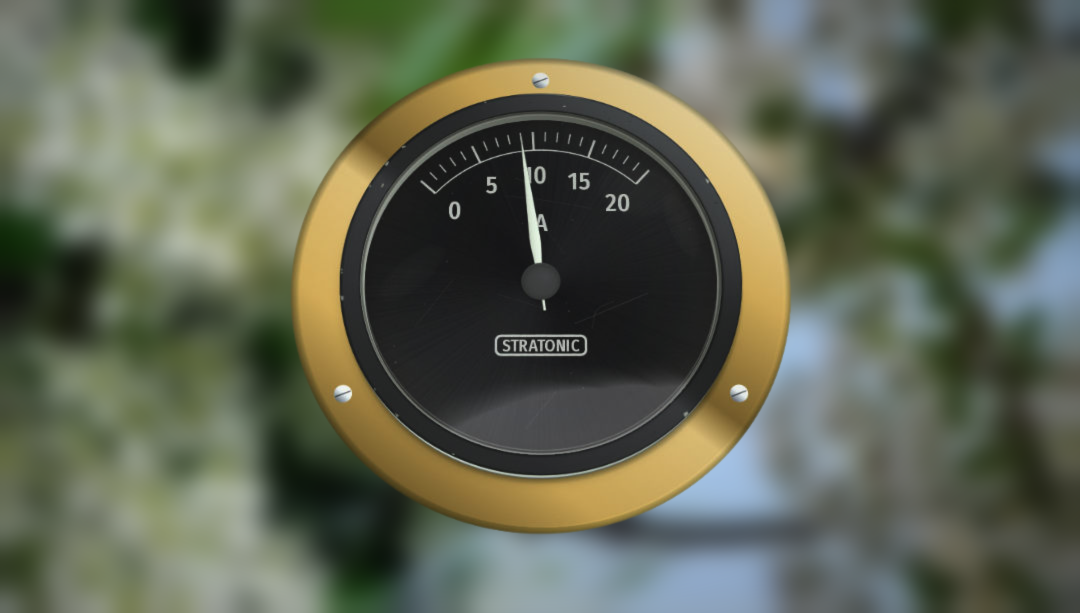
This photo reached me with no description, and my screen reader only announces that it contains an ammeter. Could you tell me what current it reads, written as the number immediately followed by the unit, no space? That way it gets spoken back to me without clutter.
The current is 9A
